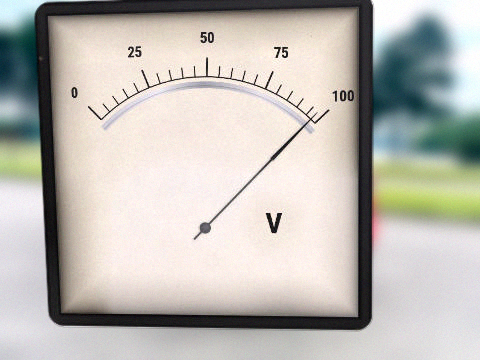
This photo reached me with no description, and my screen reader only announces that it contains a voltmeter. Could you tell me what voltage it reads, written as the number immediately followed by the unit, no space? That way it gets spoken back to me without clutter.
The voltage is 97.5V
